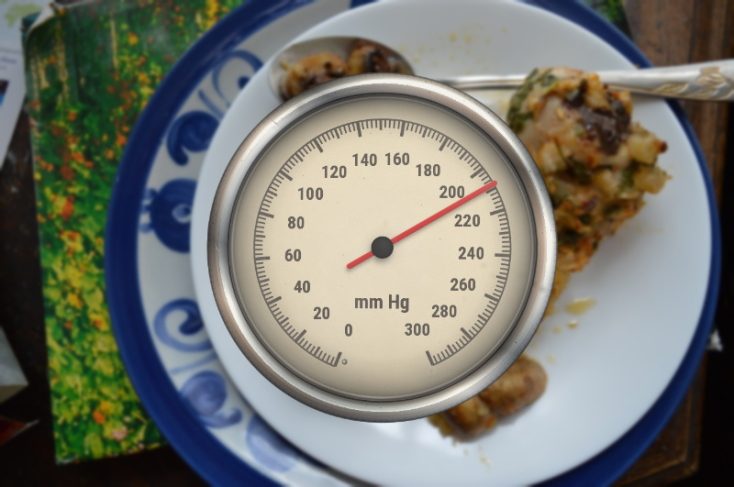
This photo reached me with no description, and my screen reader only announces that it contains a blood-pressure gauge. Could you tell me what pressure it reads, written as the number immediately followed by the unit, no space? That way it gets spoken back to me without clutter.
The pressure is 208mmHg
